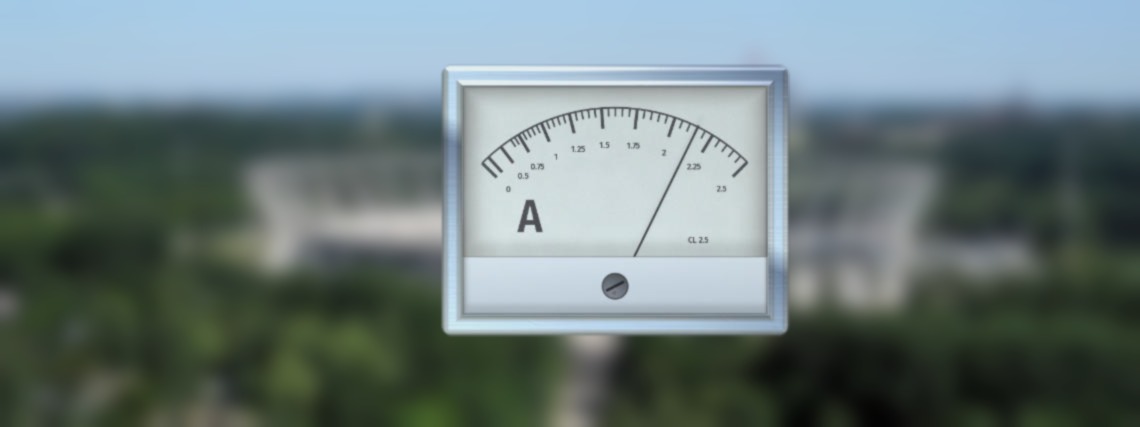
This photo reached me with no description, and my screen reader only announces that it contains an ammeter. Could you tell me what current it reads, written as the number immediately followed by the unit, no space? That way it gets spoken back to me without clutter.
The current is 2.15A
